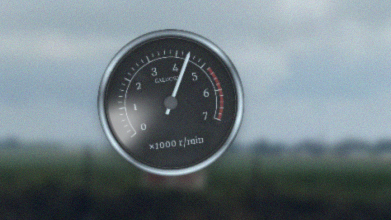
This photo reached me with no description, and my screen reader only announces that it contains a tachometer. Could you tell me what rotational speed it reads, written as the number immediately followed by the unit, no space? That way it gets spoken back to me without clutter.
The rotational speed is 4400rpm
